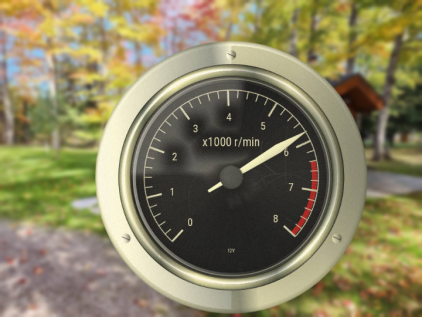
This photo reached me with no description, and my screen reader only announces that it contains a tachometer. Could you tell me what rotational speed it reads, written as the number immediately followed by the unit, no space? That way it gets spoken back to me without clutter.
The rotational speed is 5800rpm
